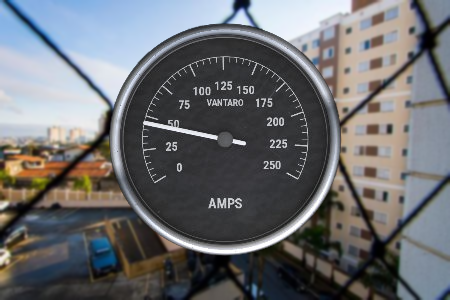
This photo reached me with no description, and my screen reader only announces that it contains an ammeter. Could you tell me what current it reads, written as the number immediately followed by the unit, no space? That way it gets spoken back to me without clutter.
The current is 45A
